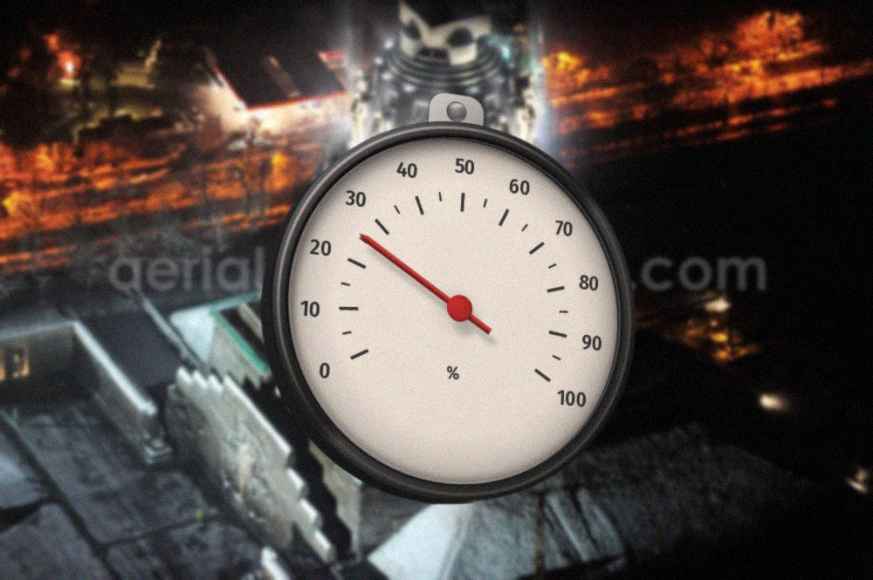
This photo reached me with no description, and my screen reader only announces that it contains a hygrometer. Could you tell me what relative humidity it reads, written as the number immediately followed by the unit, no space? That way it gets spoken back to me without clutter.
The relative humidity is 25%
